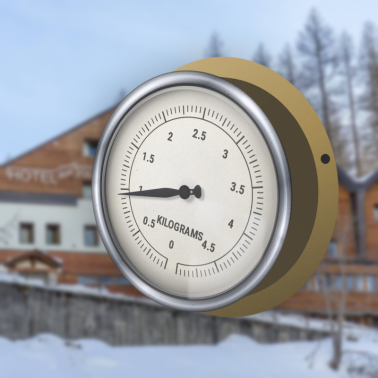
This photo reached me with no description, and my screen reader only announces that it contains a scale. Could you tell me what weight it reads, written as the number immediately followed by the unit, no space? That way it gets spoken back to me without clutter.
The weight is 0.95kg
